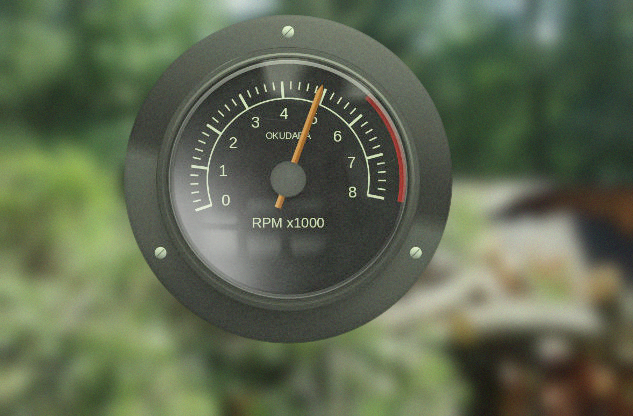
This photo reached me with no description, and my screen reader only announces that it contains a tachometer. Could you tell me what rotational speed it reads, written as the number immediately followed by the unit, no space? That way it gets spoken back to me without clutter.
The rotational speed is 4900rpm
